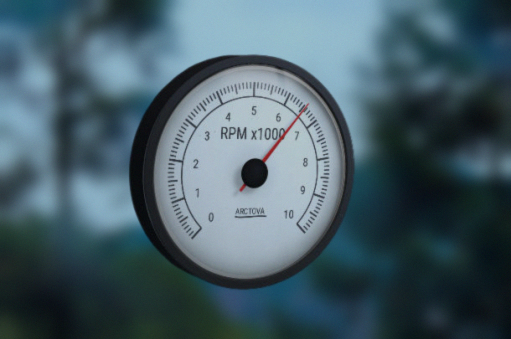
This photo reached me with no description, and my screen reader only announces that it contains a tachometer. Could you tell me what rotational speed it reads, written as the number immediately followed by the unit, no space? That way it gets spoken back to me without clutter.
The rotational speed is 6500rpm
